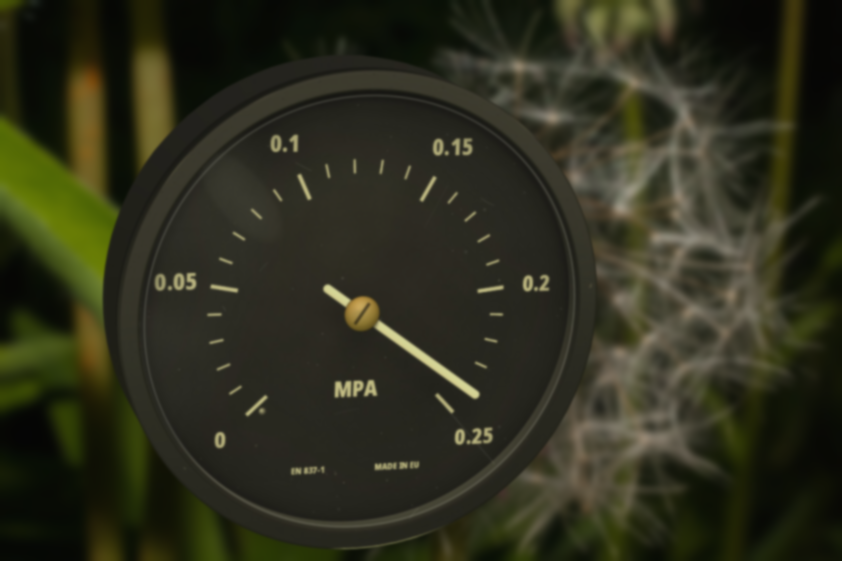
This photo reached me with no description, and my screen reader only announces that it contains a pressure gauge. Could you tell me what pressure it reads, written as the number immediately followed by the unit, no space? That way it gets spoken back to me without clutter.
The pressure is 0.24MPa
